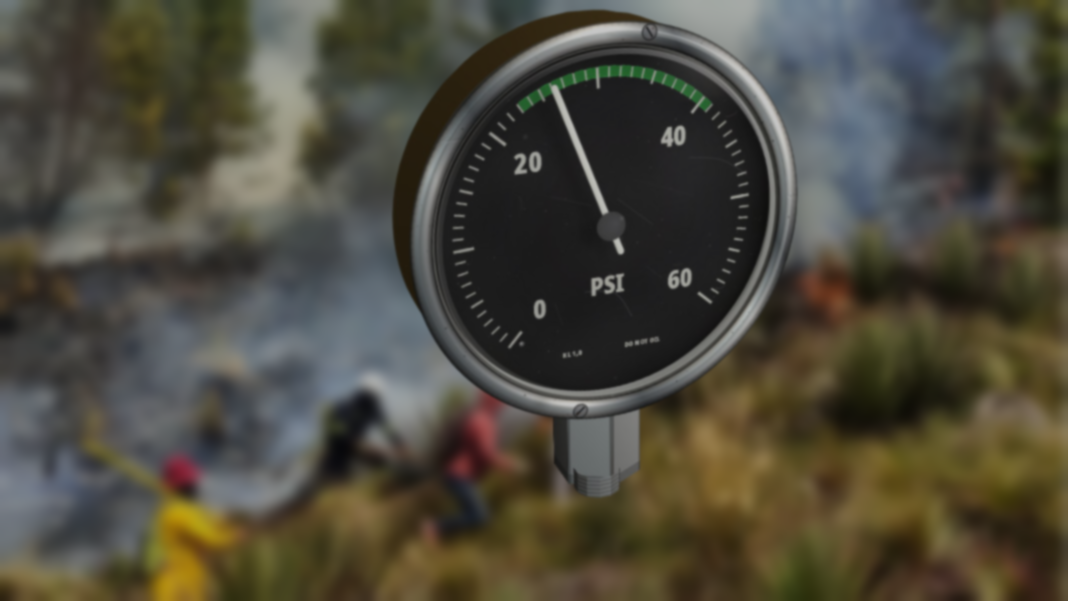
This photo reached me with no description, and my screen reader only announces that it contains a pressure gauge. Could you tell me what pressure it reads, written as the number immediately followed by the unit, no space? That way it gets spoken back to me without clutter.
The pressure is 26psi
